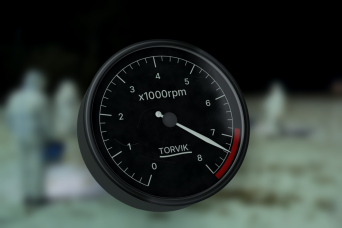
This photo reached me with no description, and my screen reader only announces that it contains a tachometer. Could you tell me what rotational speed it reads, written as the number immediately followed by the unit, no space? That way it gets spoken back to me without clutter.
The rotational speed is 7400rpm
